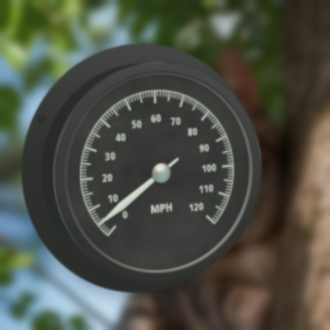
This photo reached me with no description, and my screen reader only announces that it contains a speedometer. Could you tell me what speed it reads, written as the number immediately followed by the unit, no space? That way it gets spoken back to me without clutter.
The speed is 5mph
